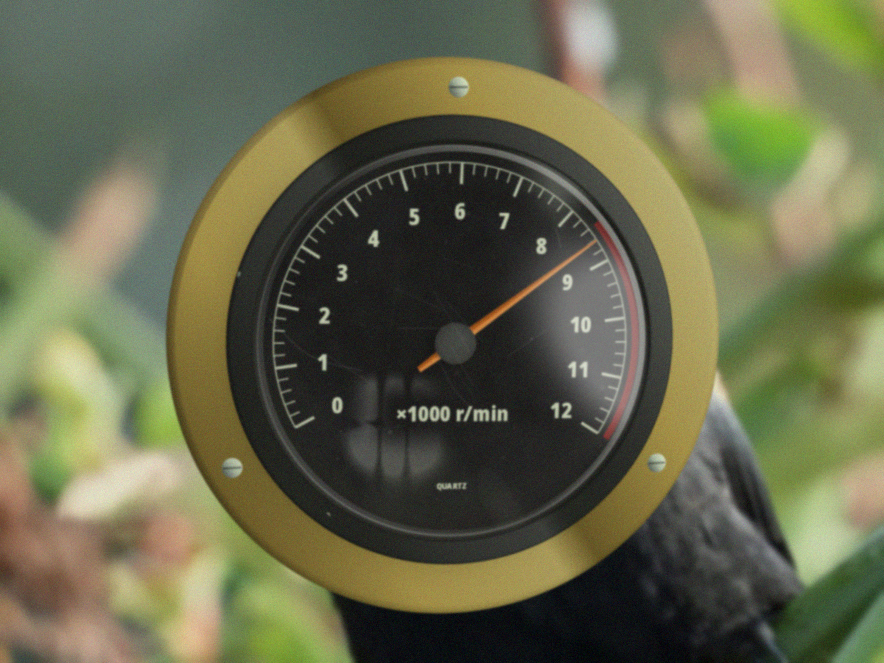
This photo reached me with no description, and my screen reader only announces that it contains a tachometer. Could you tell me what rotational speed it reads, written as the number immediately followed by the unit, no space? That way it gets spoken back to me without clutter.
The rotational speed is 8600rpm
